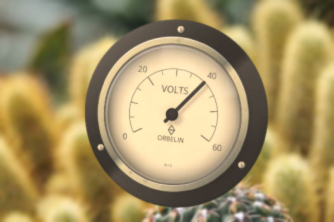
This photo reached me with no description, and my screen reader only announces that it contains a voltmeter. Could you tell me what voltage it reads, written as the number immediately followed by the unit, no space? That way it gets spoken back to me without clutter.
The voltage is 40V
